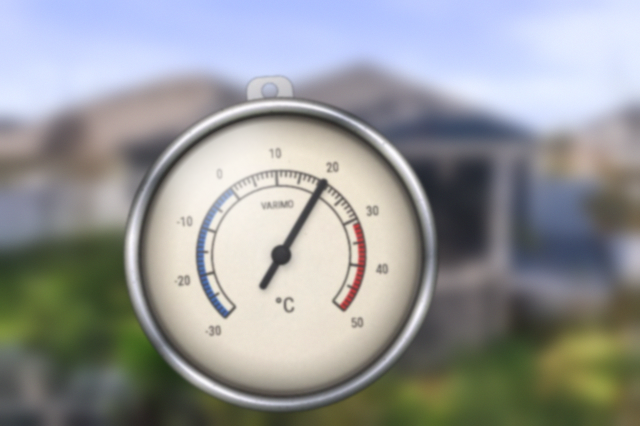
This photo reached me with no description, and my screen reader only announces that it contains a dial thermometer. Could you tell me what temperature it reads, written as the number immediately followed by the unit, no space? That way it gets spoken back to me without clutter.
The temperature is 20°C
